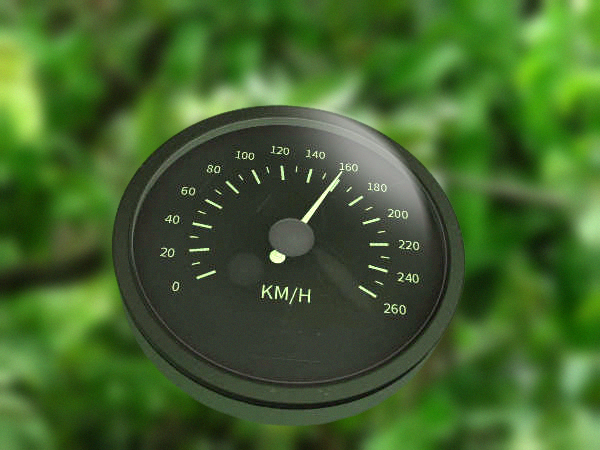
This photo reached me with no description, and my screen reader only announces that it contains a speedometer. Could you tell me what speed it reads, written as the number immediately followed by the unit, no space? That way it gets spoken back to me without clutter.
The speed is 160km/h
